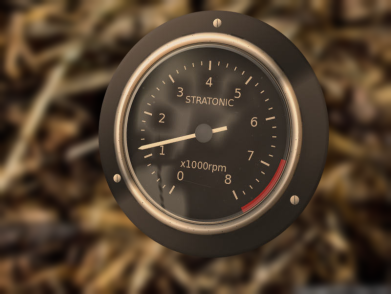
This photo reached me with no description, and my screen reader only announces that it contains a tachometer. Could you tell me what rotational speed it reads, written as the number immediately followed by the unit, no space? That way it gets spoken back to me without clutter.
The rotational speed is 1200rpm
